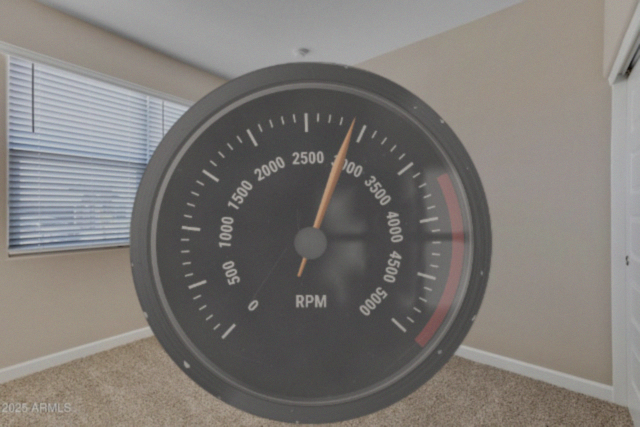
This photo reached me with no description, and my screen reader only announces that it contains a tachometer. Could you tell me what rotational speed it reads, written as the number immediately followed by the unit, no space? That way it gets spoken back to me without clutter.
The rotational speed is 2900rpm
